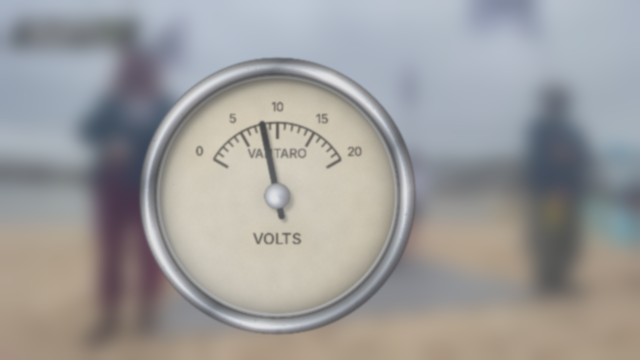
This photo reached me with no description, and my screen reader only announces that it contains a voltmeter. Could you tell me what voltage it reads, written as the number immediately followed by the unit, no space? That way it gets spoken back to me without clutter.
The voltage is 8V
